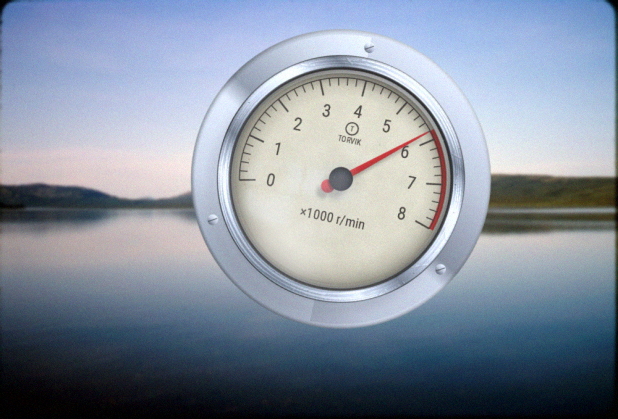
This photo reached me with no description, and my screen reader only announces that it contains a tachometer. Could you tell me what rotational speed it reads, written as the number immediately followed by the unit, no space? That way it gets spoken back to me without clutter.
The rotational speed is 5800rpm
